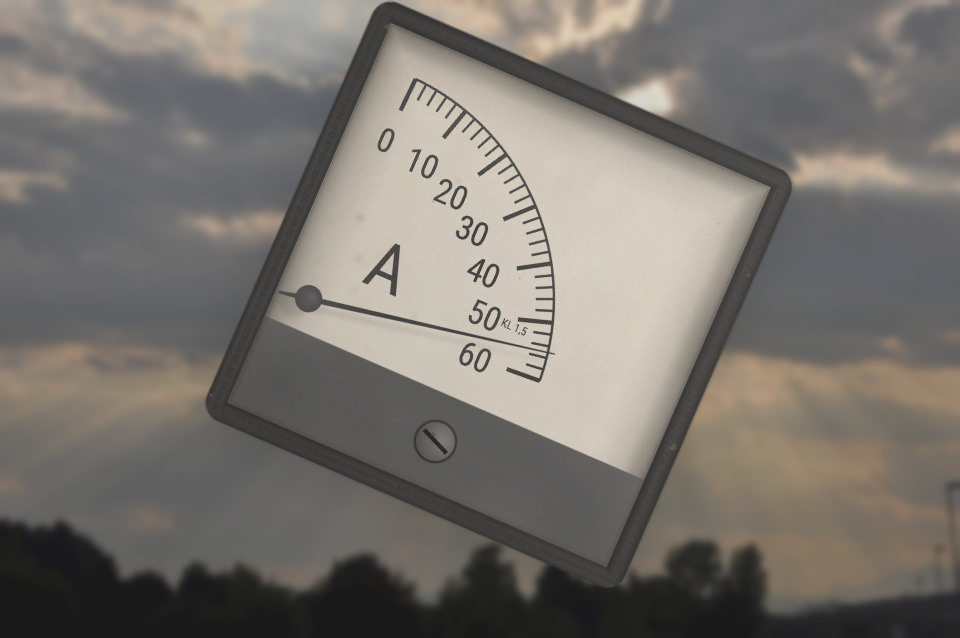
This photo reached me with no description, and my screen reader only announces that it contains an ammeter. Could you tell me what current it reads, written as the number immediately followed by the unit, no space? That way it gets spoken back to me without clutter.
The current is 55A
